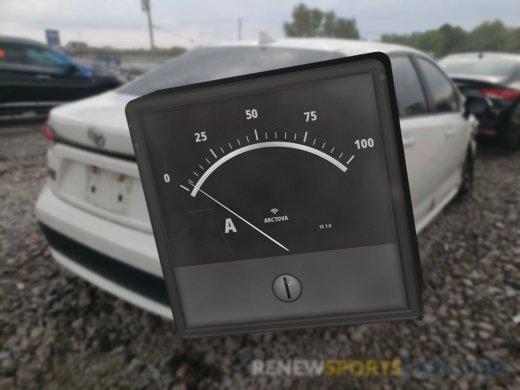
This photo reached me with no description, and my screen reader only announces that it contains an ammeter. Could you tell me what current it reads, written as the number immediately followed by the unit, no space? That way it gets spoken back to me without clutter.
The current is 5A
